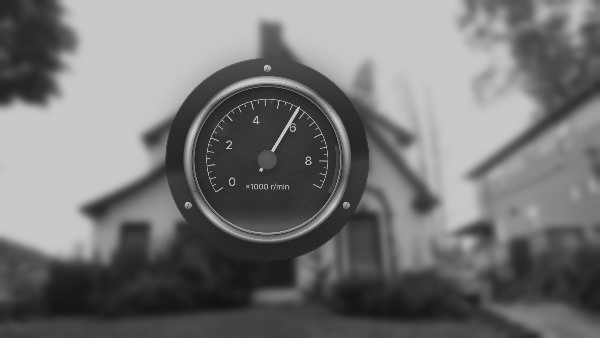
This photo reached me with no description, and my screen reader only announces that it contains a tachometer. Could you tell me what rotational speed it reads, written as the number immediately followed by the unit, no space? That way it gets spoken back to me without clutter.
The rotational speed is 5750rpm
